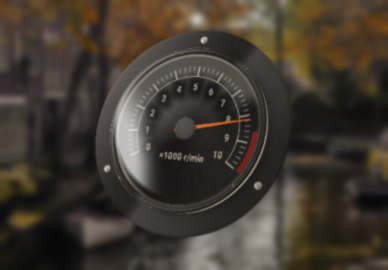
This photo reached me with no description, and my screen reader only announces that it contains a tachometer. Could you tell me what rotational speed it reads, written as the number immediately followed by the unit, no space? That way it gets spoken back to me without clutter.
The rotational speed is 8200rpm
